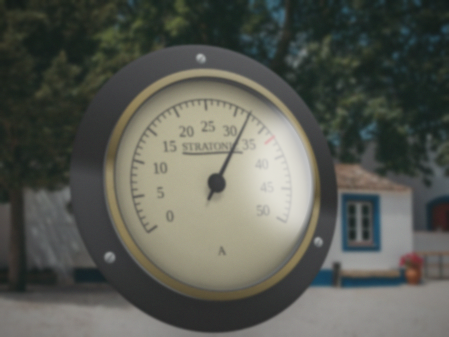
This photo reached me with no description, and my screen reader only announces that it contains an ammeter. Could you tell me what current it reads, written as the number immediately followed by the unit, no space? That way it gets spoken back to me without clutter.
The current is 32A
